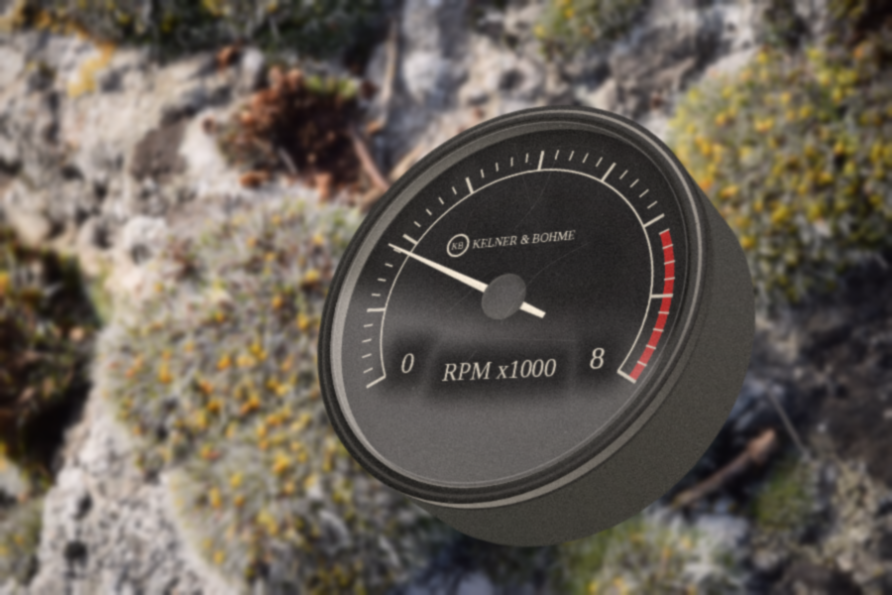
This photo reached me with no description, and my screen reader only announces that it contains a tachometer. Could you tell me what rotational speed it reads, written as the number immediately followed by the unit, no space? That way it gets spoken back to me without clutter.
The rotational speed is 1800rpm
